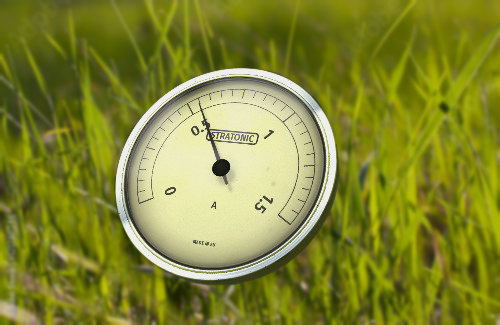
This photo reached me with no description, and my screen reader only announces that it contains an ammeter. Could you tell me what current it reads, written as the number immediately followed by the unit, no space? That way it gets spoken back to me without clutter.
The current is 0.55A
